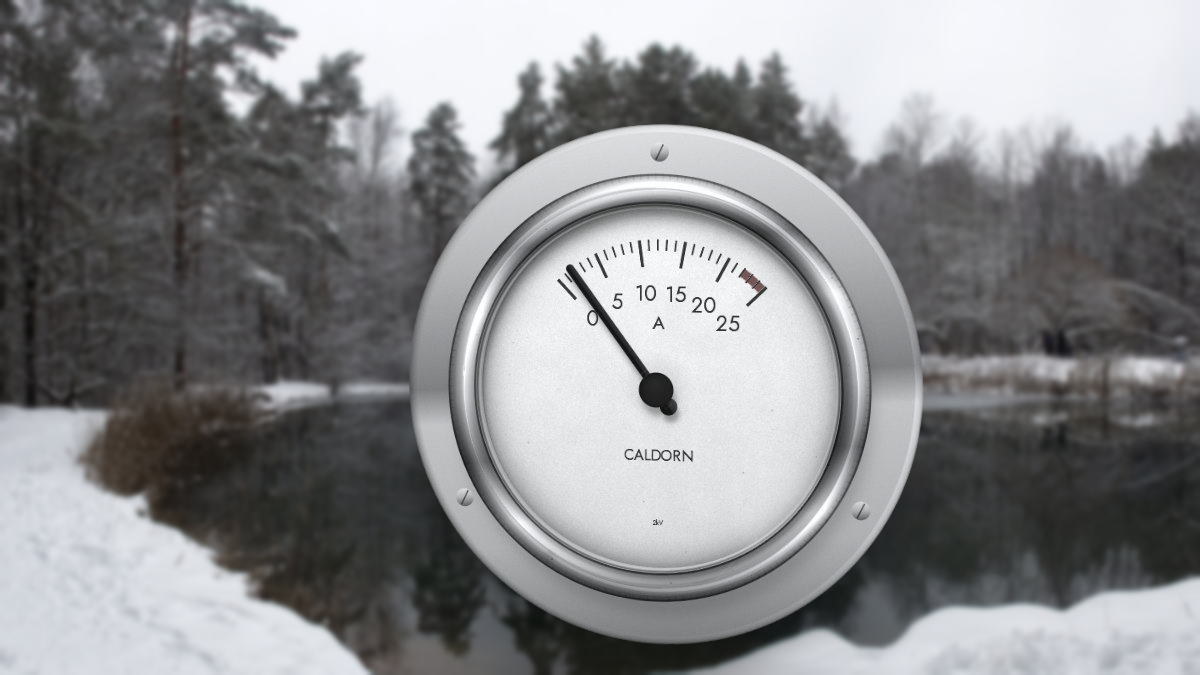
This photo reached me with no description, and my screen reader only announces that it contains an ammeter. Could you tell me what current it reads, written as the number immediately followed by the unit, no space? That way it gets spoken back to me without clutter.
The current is 2A
